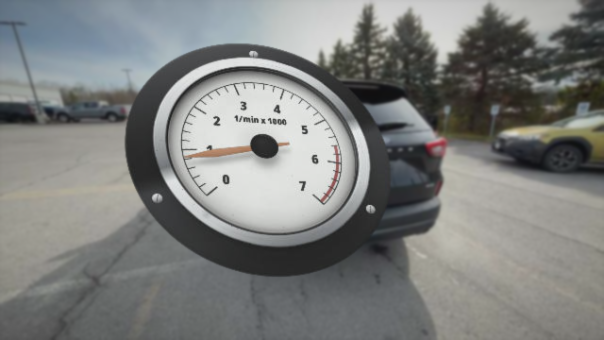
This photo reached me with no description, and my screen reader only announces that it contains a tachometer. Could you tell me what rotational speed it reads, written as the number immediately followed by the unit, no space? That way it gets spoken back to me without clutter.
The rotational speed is 800rpm
